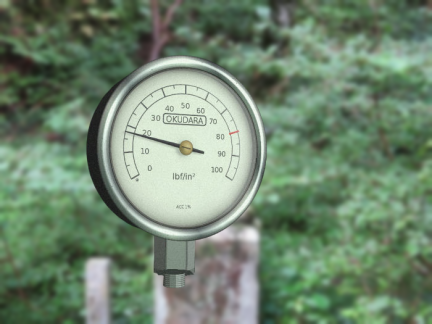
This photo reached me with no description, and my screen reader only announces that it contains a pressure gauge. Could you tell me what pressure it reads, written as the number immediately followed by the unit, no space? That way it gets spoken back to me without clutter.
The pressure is 17.5psi
